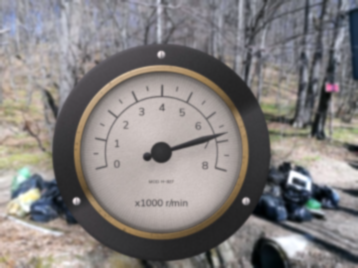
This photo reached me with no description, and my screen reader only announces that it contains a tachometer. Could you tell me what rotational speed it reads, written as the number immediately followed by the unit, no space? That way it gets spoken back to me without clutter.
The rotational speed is 6750rpm
